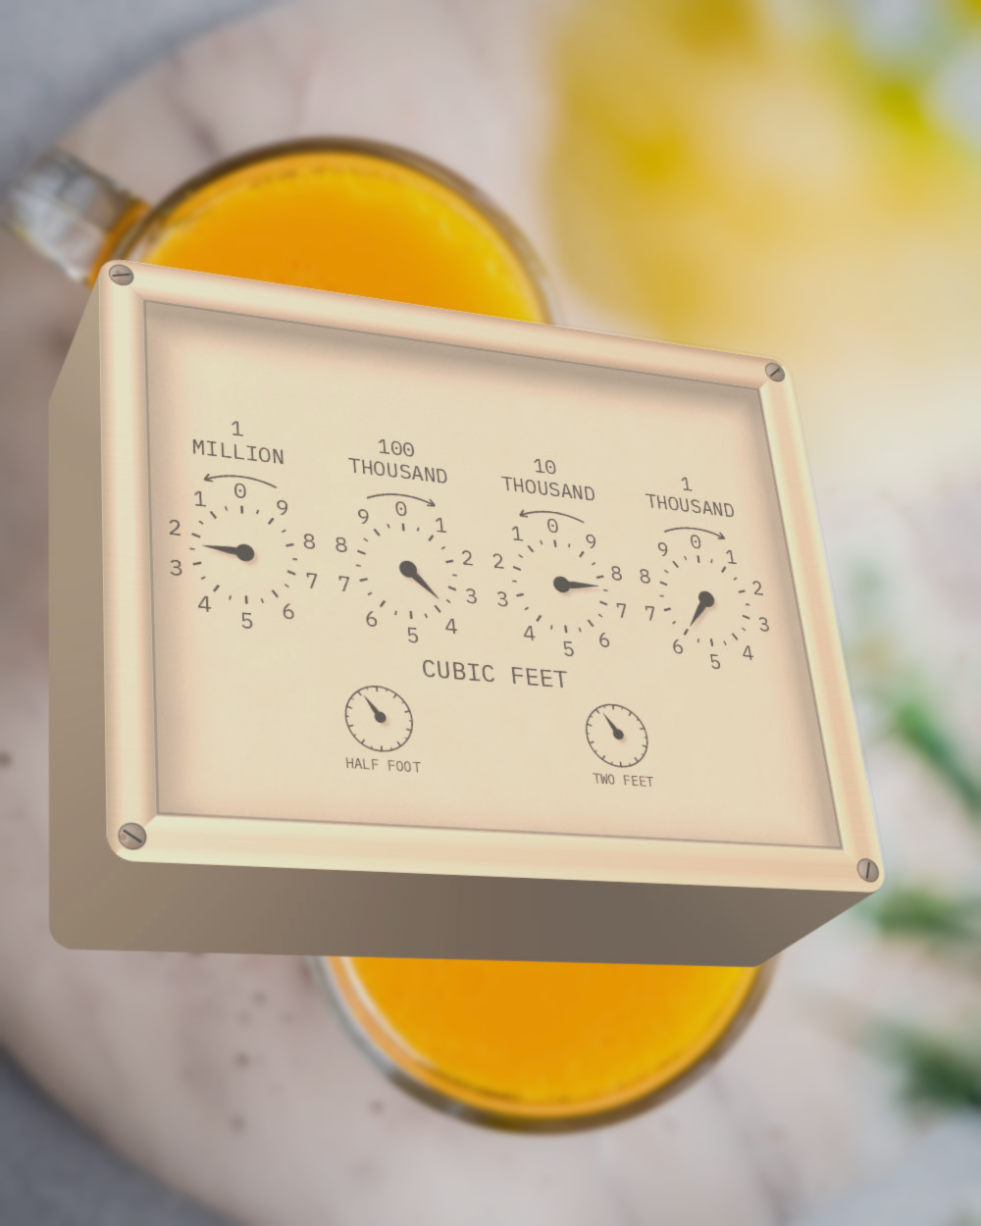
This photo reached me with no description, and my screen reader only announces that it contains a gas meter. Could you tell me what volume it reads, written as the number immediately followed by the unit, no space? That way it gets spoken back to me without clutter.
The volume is 237600ft³
